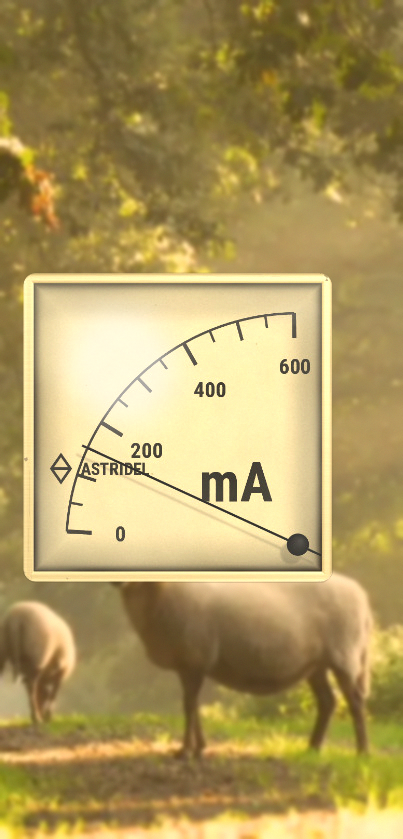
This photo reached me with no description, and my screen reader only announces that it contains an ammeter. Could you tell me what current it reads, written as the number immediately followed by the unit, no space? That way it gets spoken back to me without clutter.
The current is 150mA
